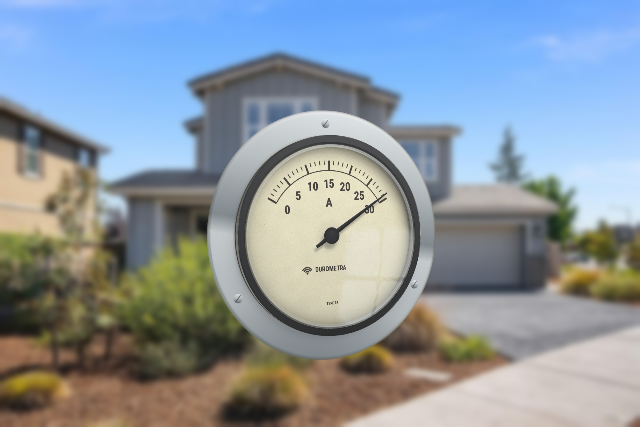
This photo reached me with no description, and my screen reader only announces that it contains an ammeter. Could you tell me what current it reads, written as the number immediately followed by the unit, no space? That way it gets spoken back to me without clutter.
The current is 29A
